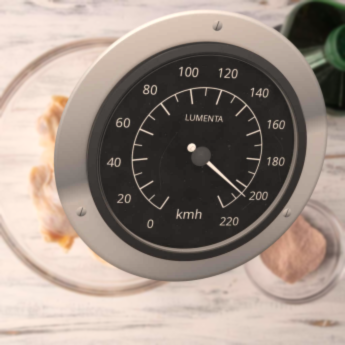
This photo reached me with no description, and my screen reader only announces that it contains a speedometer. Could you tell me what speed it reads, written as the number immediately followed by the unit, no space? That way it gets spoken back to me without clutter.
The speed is 205km/h
